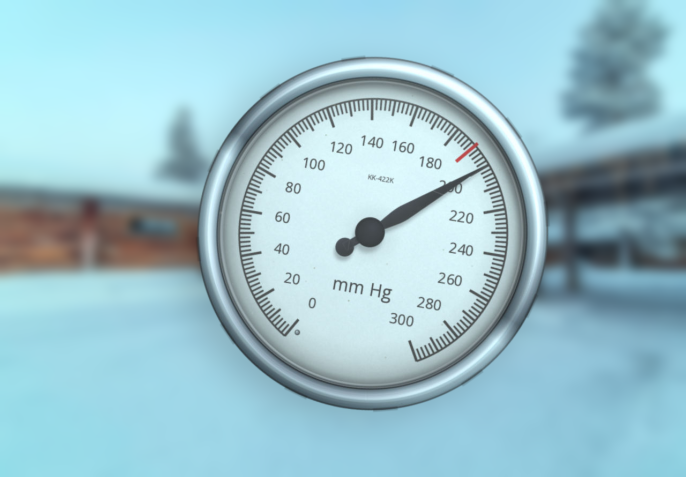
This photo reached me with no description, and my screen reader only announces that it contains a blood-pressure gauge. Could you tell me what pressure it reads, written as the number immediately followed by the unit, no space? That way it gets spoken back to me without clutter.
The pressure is 200mmHg
